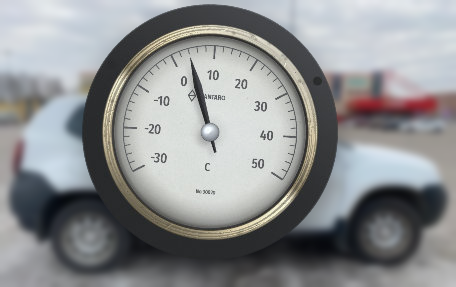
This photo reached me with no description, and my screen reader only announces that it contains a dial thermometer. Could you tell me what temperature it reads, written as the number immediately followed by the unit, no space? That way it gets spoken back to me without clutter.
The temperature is 4°C
